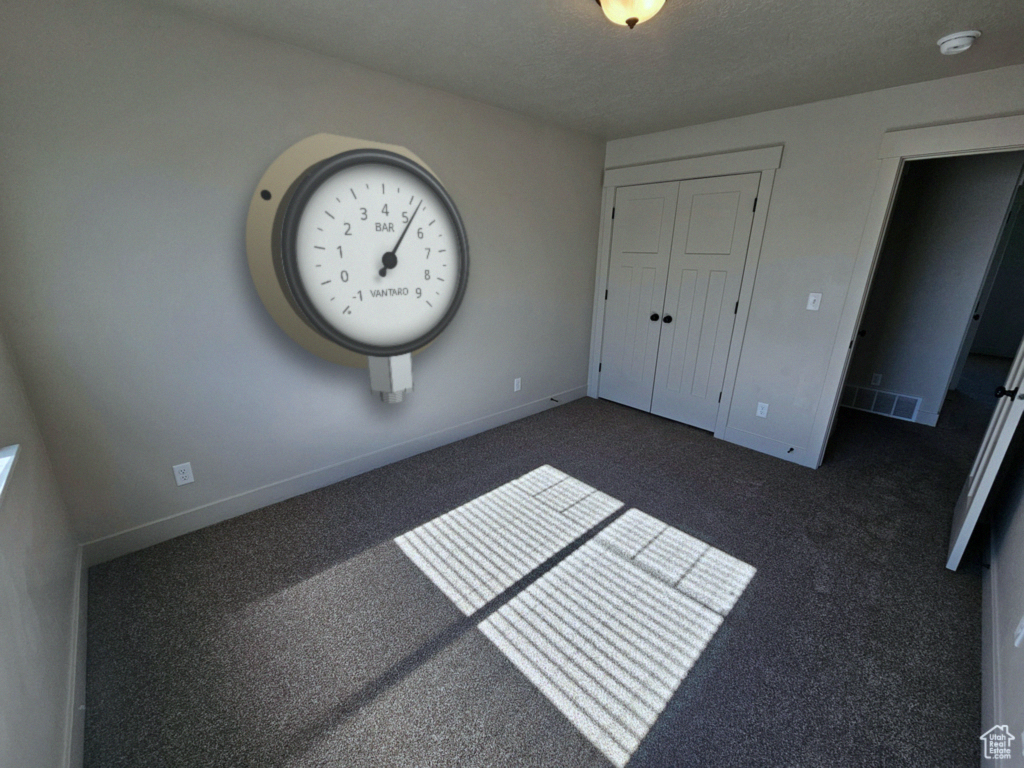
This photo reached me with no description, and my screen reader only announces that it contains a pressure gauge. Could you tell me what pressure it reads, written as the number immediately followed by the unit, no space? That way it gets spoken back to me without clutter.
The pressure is 5.25bar
